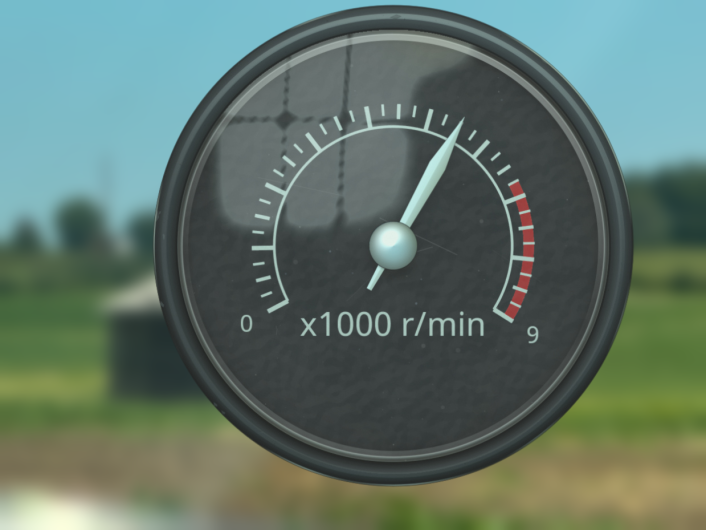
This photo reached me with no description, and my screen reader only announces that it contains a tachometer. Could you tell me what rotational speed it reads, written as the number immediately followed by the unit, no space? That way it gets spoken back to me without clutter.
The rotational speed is 5500rpm
